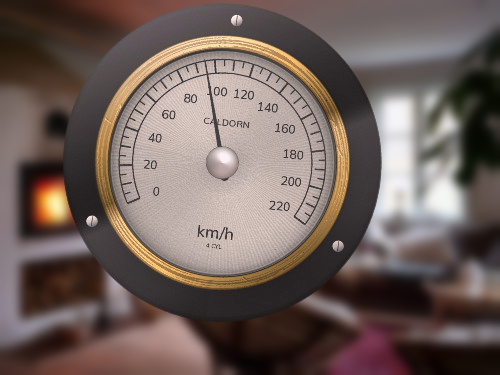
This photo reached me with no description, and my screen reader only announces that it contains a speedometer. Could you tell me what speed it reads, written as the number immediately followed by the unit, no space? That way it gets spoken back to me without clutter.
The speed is 95km/h
